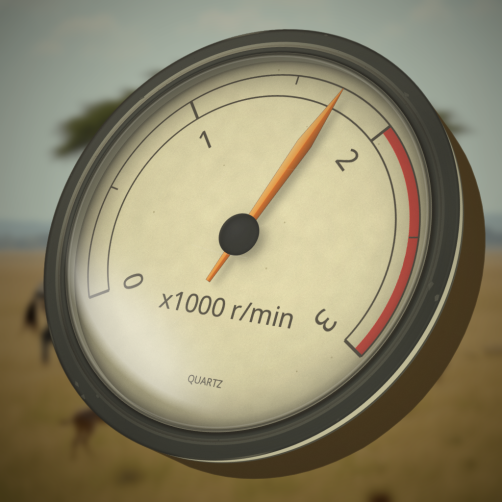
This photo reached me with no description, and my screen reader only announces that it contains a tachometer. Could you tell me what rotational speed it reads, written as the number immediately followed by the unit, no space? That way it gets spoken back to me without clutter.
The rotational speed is 1750rpm
